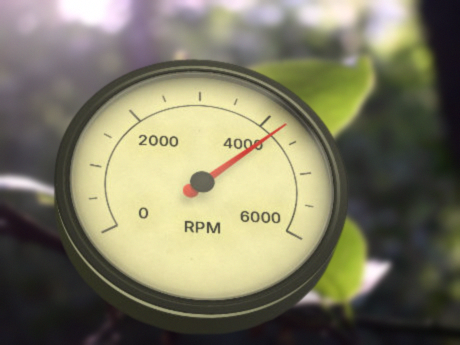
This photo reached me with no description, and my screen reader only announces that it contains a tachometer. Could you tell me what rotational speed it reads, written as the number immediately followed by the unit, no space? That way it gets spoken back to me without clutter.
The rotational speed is 4250rpm
